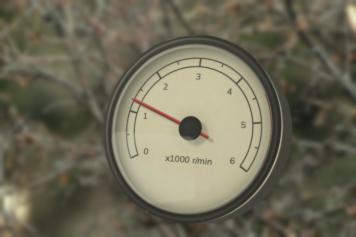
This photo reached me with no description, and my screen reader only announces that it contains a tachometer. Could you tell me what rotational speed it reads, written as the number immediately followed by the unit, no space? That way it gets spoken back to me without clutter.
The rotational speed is 1250rpm
